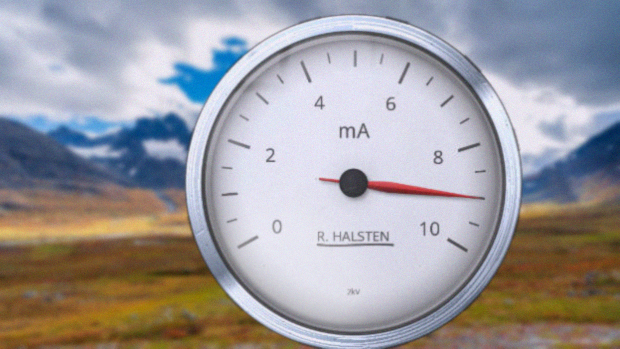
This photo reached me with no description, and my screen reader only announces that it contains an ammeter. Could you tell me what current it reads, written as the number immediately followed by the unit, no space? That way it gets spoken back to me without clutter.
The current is 9mA
